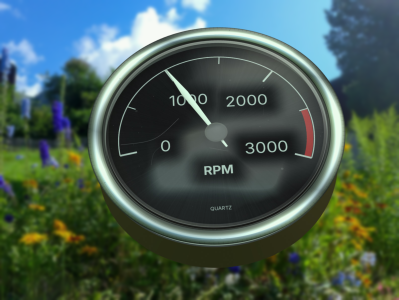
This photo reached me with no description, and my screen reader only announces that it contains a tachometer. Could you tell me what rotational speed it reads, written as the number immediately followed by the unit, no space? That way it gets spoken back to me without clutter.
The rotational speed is 1000rpm
